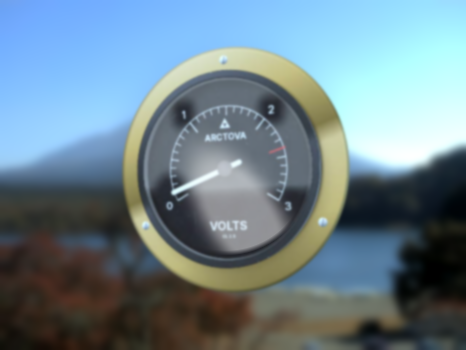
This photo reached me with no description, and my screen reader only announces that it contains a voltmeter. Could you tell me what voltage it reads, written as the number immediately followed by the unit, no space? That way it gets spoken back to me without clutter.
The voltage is 0.1V
